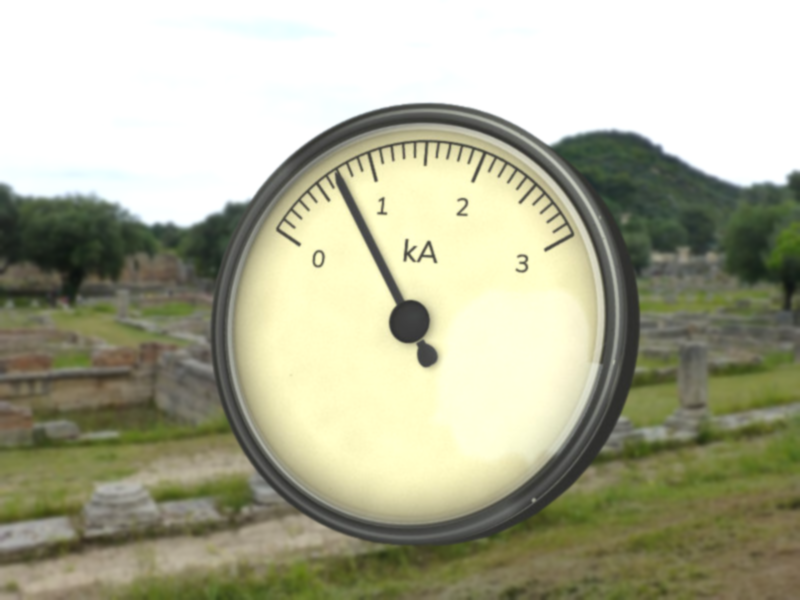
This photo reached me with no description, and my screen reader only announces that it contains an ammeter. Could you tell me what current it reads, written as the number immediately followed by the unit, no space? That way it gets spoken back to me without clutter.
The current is 0.7kA
